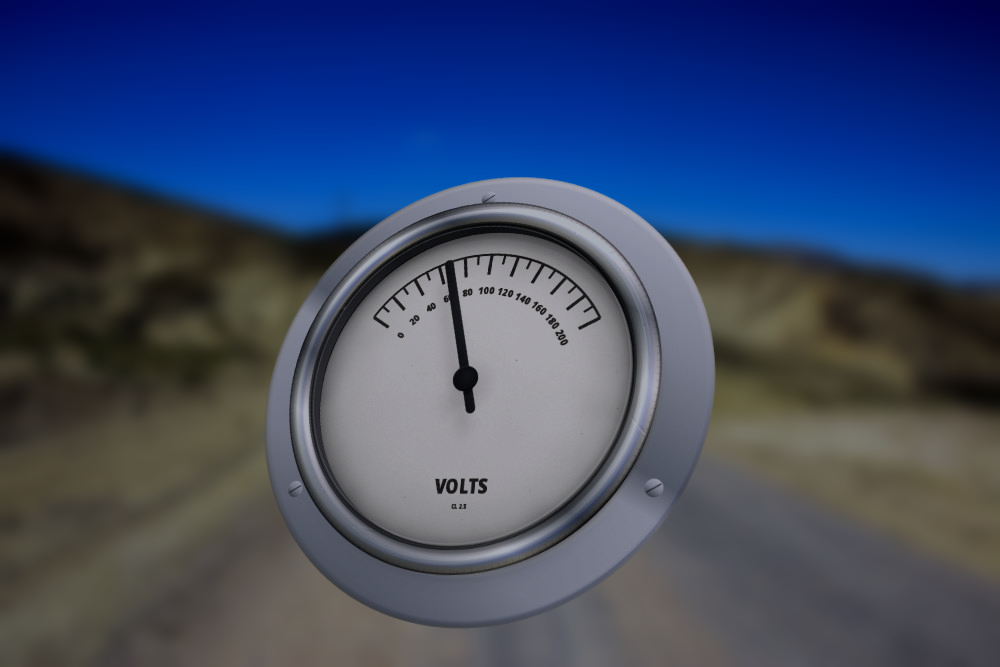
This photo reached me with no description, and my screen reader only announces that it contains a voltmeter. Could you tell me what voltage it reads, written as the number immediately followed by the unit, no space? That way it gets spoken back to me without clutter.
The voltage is 70V
